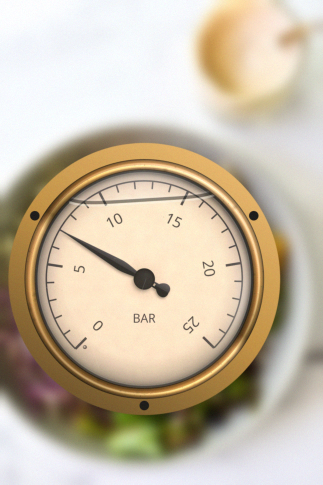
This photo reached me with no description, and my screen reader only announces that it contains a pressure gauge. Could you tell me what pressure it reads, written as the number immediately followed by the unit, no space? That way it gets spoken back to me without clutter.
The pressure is 7bar
